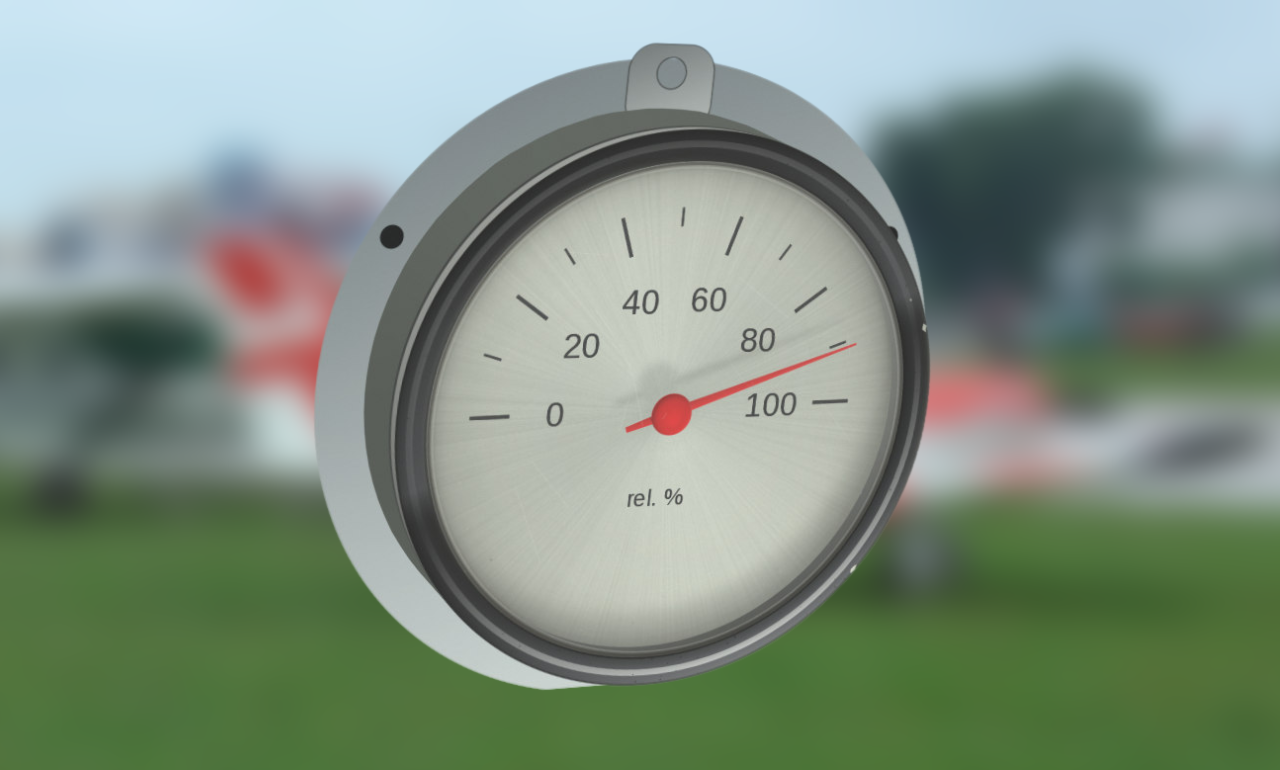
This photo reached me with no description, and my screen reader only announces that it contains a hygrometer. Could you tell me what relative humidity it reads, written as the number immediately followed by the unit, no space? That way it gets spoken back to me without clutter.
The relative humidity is 90%
